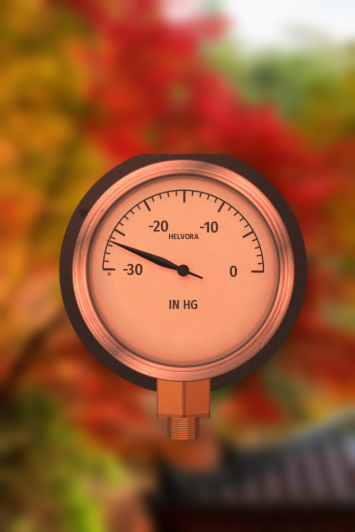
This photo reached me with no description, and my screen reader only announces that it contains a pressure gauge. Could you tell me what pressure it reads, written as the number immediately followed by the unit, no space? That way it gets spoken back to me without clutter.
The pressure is -26.5inHg
